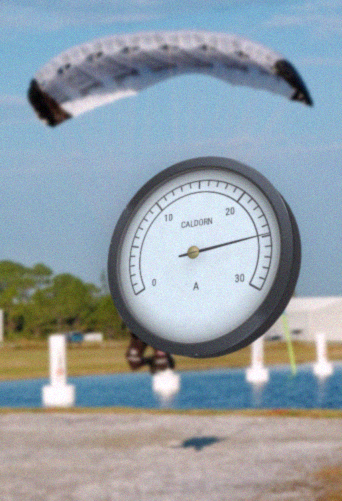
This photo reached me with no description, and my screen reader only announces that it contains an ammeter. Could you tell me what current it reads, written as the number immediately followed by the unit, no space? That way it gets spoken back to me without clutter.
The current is 25A
